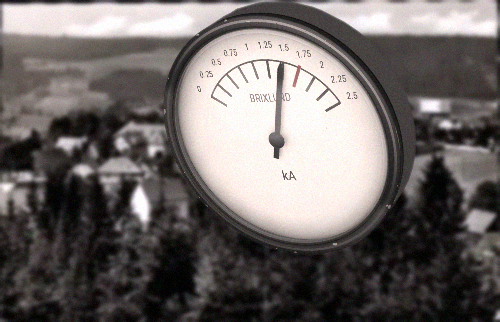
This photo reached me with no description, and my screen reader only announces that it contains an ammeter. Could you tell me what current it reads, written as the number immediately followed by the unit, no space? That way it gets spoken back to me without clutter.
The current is 1.5kA
